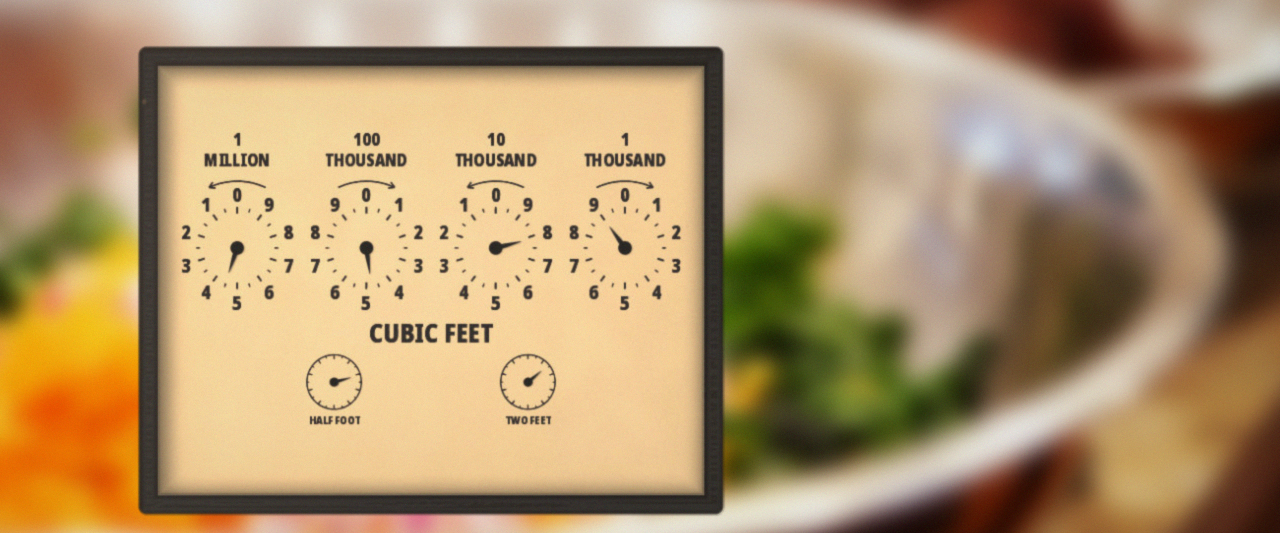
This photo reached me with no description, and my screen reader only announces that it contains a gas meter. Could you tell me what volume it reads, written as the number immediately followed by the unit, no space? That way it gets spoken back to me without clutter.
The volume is 447900ft³
